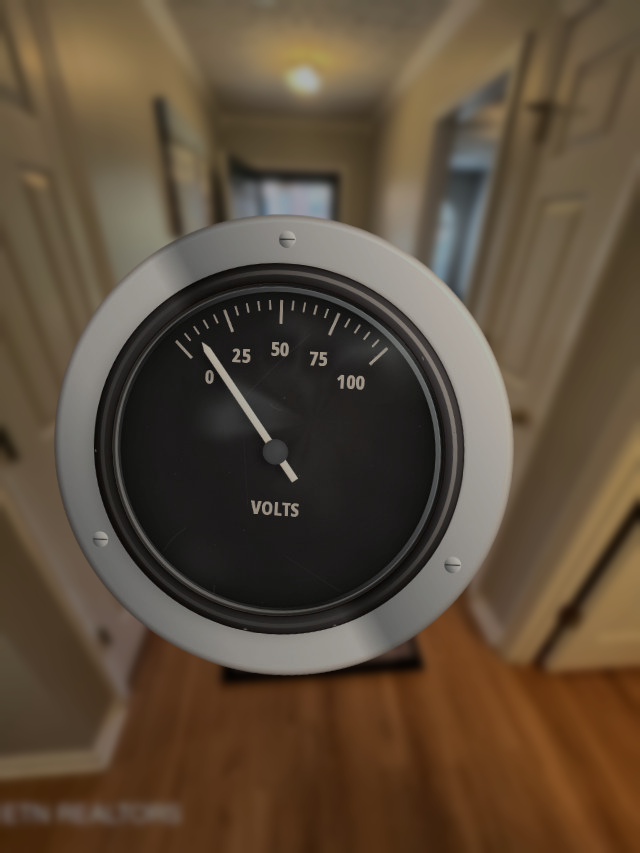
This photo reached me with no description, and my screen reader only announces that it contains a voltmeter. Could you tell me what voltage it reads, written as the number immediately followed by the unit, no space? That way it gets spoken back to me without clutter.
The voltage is 10V
